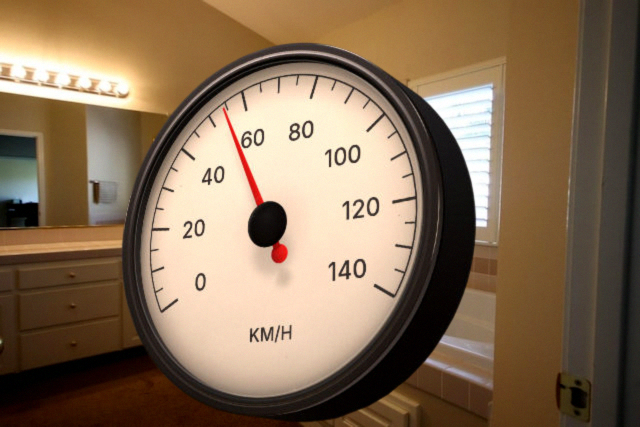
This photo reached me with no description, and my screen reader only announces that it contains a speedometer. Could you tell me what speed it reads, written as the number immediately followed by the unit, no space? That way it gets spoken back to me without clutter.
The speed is 55km/h
